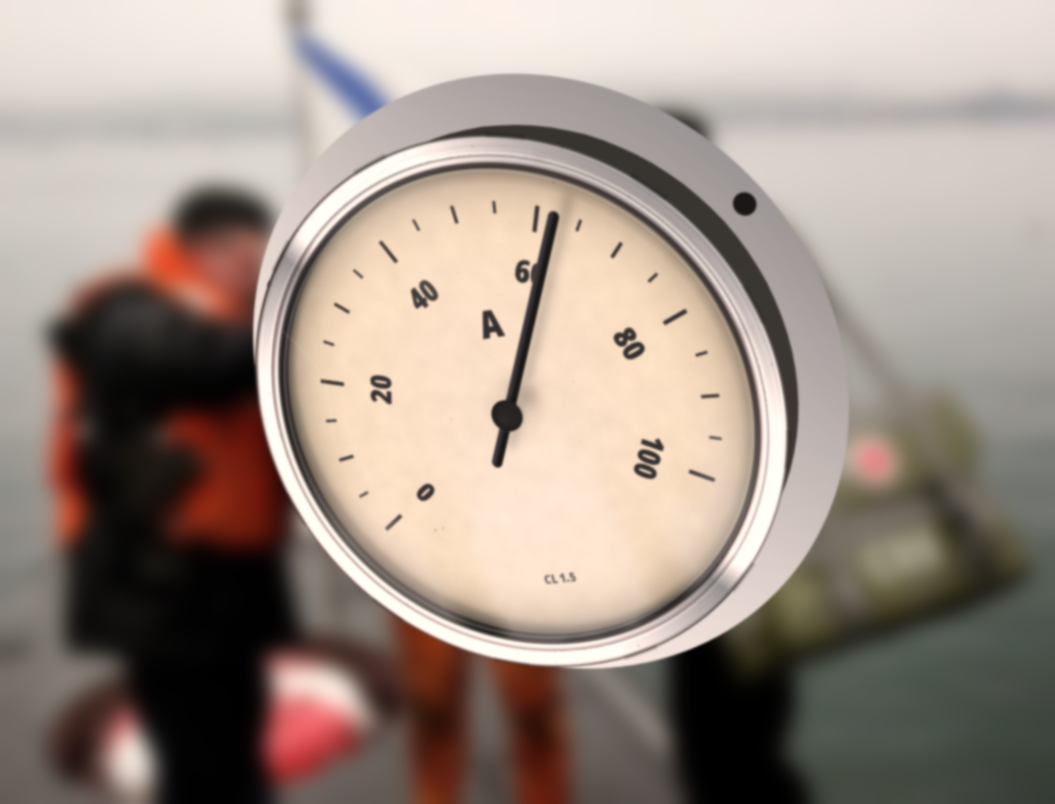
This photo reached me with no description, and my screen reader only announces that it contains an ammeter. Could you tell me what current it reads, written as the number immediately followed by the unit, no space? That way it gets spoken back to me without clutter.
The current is 62.5A
